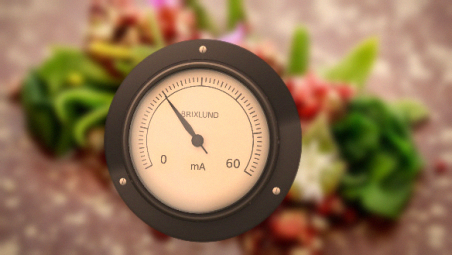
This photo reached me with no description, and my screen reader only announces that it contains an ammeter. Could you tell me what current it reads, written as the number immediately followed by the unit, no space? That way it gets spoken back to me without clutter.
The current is 20mA
